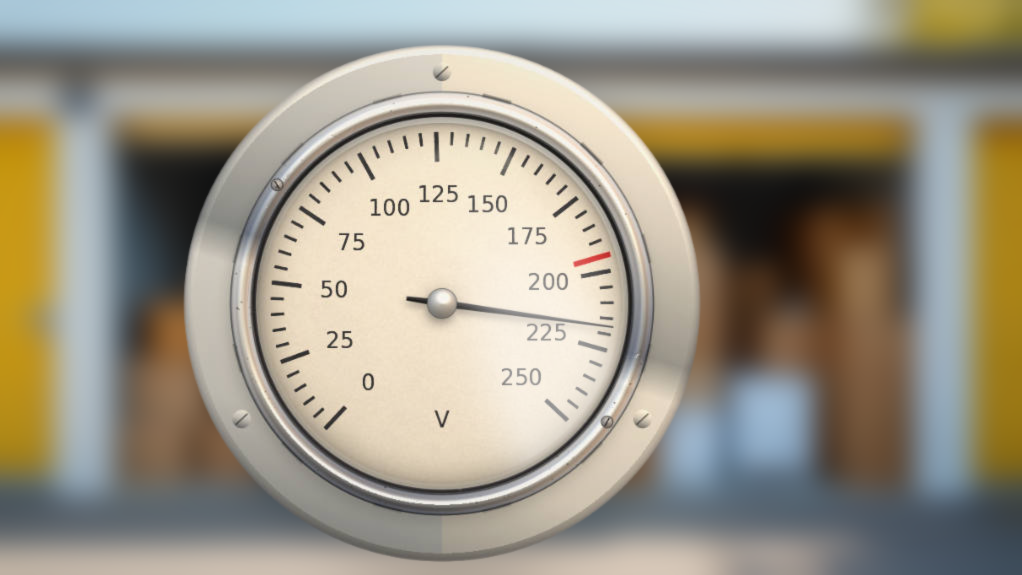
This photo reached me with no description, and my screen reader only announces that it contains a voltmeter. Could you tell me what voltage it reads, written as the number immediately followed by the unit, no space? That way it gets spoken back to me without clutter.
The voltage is 217.5V
